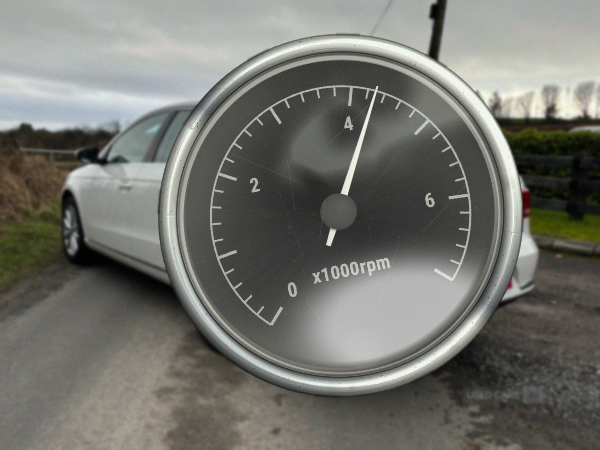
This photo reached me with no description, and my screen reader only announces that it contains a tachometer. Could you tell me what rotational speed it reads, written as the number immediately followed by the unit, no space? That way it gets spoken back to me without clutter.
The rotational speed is 4300rpm
